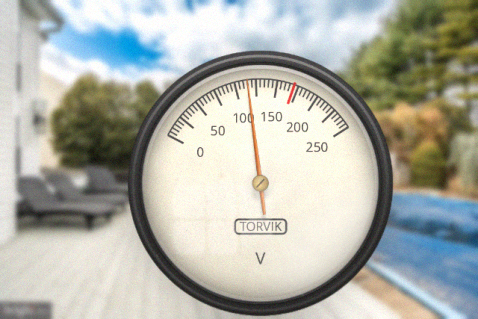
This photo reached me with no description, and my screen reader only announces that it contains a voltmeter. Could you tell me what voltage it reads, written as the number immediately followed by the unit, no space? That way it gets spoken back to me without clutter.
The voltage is 115V
